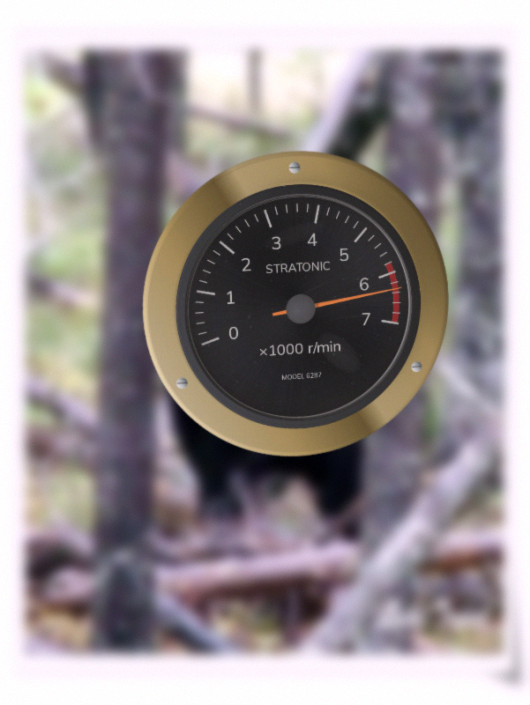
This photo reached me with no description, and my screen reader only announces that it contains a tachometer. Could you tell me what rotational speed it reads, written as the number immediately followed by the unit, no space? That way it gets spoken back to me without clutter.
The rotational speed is 6300rpm
